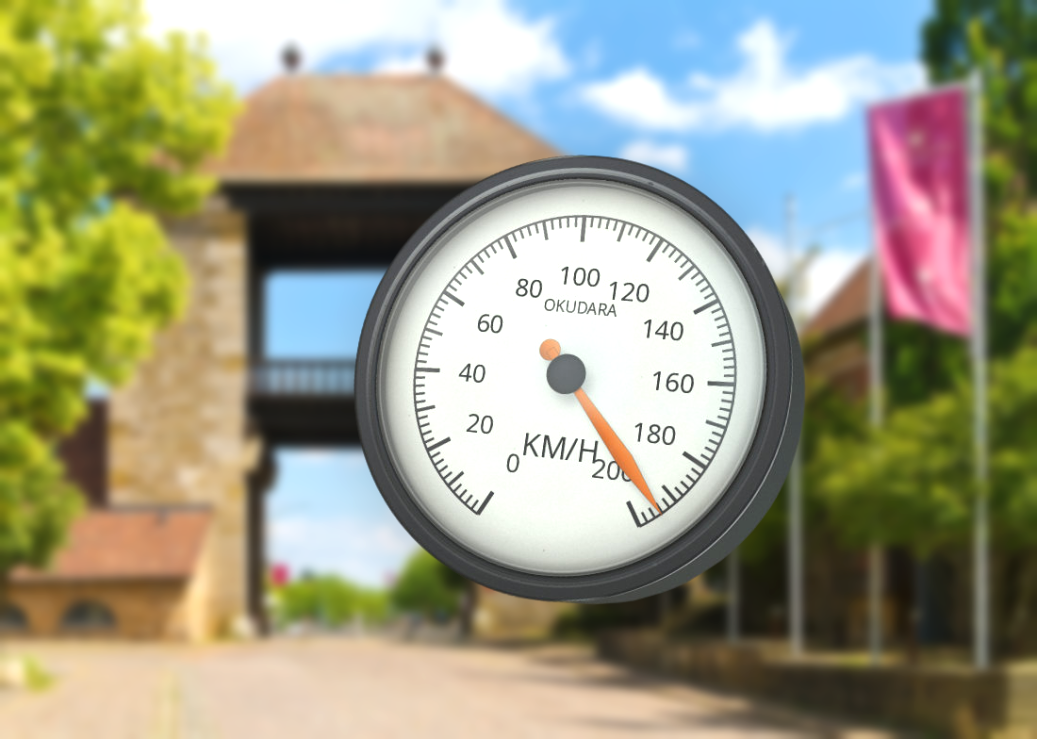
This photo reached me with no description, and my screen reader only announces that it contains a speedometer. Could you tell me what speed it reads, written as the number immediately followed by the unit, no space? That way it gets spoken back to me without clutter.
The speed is 194km/h
